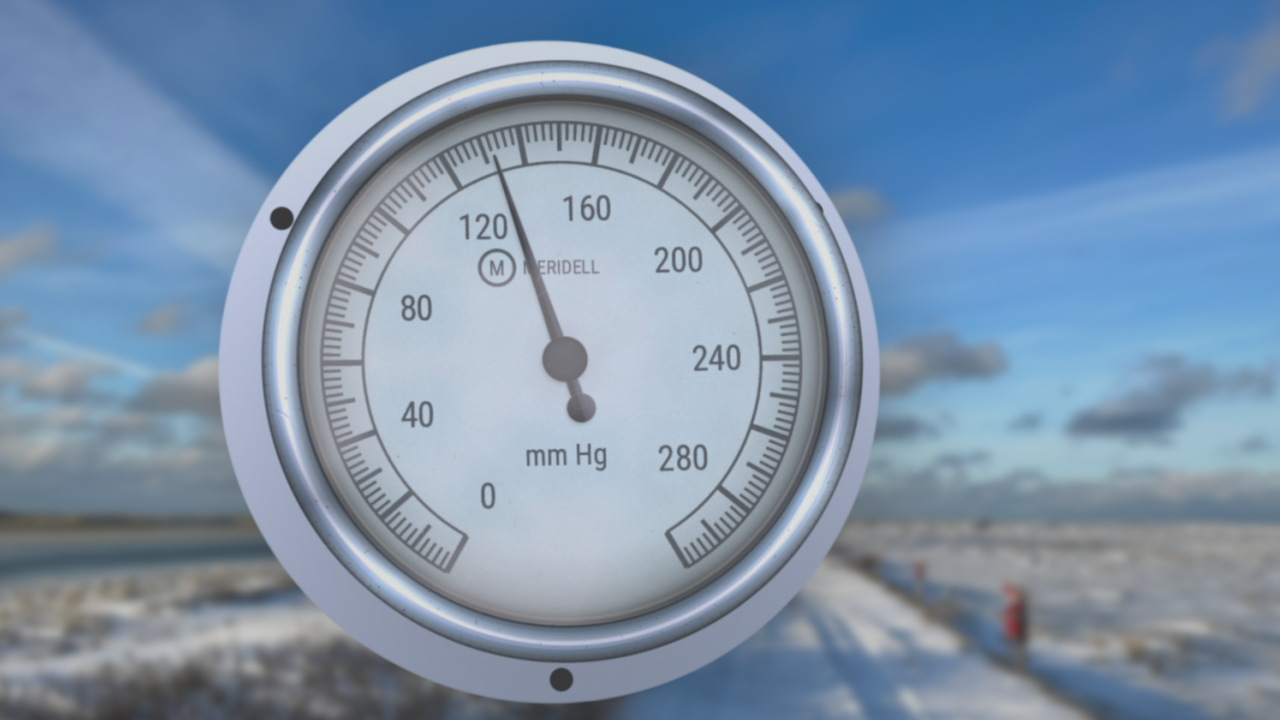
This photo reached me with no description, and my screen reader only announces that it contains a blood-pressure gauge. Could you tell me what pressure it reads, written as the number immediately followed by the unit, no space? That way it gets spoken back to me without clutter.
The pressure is 132mmHg
